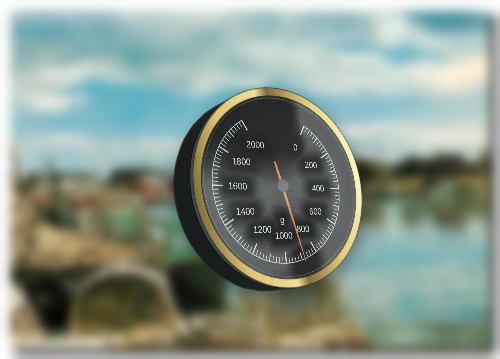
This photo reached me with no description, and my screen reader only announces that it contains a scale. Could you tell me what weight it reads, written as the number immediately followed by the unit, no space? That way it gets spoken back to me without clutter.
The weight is 900g
